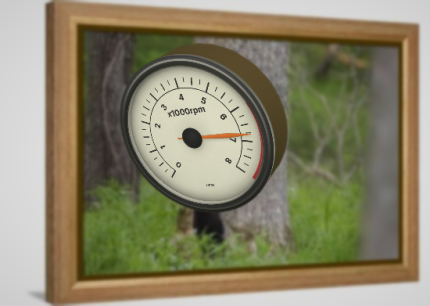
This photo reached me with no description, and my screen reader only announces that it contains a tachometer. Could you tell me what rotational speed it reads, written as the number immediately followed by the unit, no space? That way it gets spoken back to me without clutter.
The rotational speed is 6750rpm
